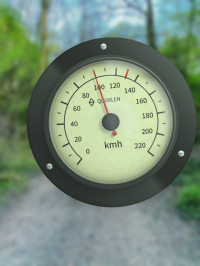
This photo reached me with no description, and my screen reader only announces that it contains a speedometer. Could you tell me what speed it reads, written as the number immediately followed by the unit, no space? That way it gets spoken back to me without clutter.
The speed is 100km/h
